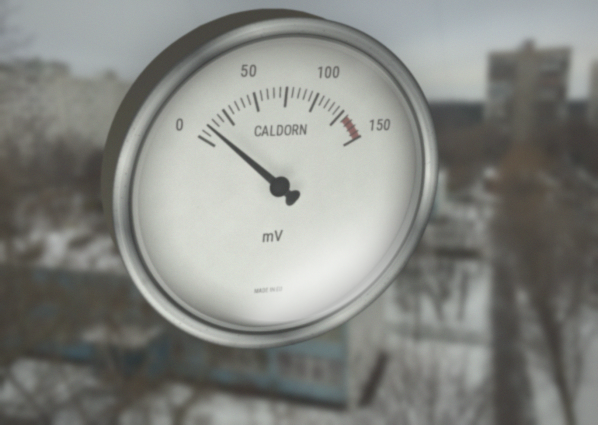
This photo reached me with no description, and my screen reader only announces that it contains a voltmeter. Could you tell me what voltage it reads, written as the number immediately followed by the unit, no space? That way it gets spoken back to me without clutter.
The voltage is 10mV
